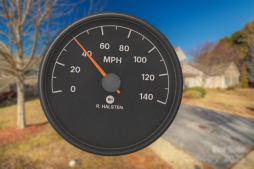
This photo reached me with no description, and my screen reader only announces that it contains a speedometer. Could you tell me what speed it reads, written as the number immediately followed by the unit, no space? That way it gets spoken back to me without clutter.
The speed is 40mph
